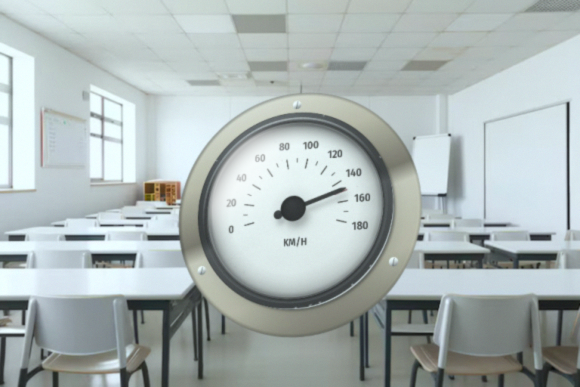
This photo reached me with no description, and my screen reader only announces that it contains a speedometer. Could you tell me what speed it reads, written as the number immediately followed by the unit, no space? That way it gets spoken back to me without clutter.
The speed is 150km/h
